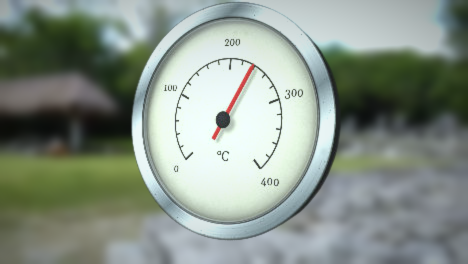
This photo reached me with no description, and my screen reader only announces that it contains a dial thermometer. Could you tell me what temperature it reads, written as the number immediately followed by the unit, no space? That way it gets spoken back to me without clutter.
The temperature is 240°C
